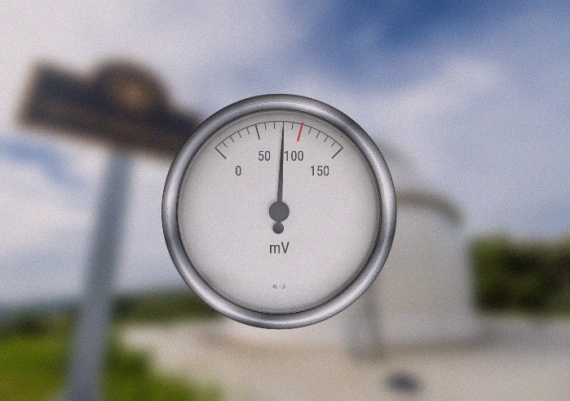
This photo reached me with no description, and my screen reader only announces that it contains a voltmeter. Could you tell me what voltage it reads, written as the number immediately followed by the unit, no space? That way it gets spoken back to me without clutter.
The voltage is 80mV
